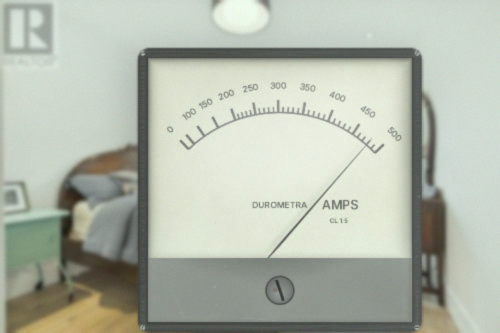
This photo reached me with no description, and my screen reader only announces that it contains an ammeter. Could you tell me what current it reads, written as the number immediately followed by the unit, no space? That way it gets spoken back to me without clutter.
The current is 480A
